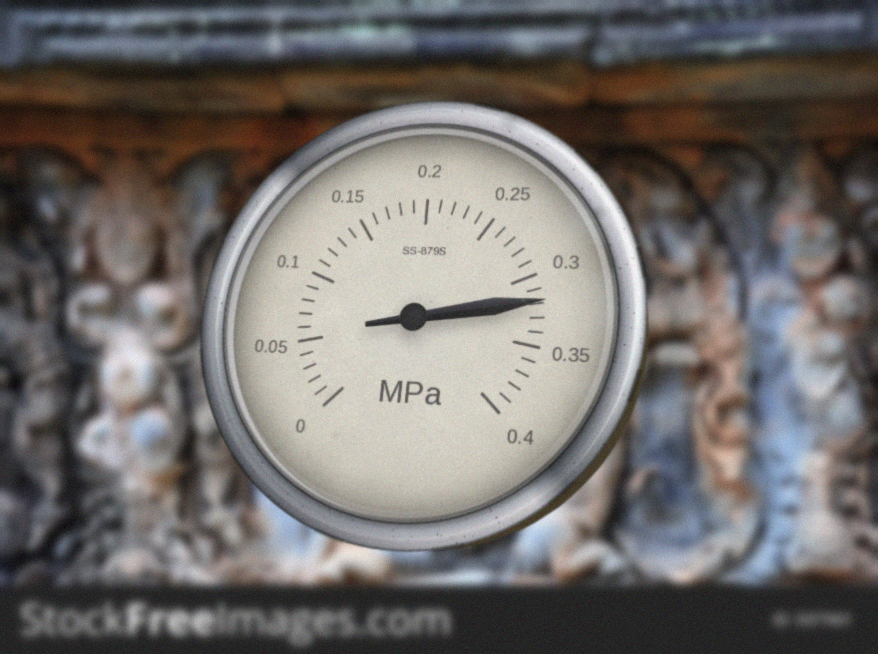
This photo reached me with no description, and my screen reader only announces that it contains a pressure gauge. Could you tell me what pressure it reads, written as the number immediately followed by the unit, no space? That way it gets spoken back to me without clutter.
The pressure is 0.32MPa
